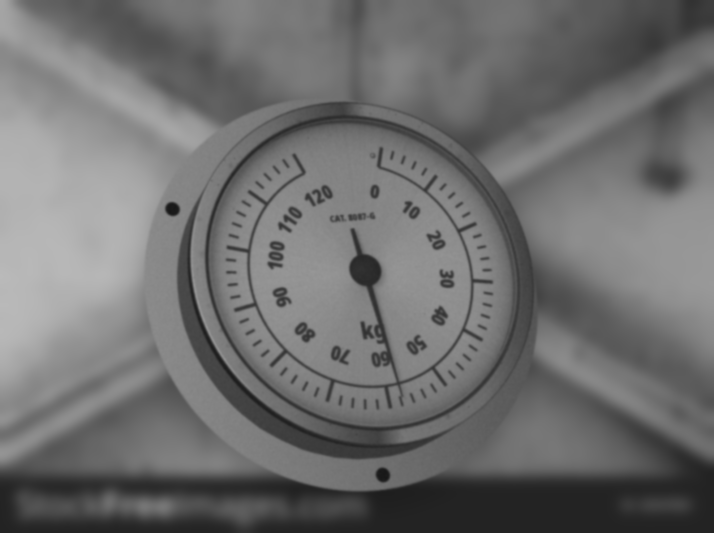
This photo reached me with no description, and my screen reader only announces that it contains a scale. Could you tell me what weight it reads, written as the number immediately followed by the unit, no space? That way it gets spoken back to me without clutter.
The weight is 58kg
